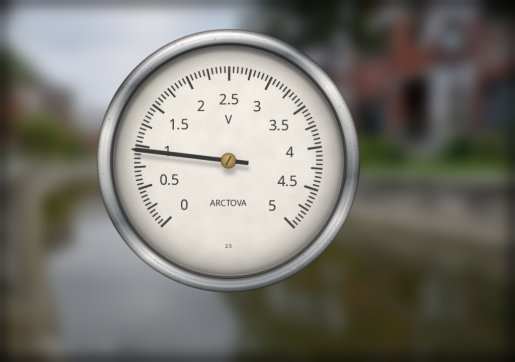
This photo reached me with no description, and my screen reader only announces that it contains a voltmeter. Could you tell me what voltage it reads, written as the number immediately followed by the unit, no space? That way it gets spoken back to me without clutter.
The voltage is 0.95V
